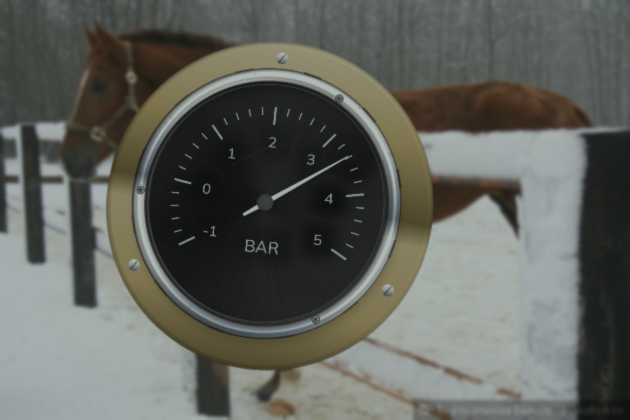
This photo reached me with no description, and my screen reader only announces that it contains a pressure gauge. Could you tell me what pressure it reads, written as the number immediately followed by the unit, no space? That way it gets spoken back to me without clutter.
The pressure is 3.4bar
